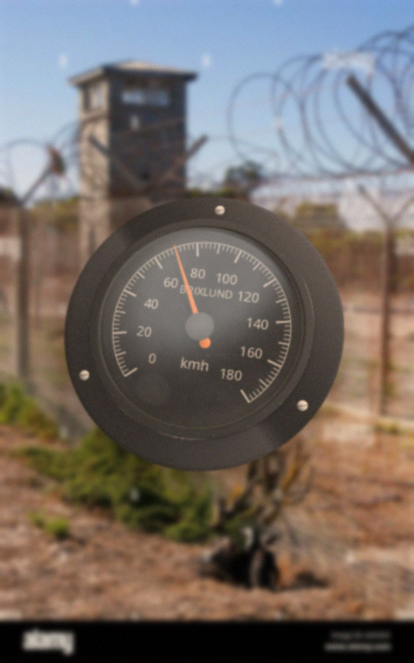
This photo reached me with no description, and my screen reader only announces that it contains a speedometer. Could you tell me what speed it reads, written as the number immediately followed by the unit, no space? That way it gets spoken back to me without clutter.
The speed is 70km/h
